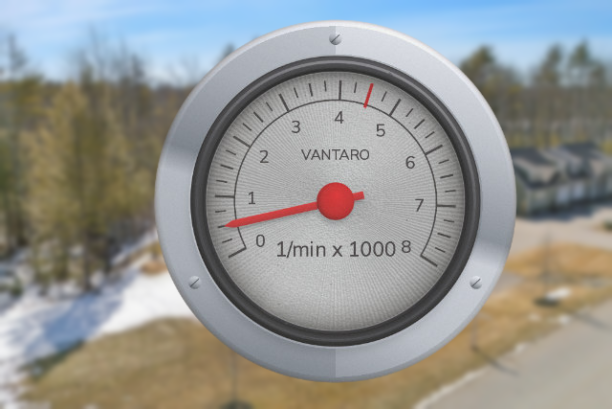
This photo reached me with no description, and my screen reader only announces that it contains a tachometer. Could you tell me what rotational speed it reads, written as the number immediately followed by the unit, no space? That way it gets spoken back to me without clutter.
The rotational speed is 500rpm
